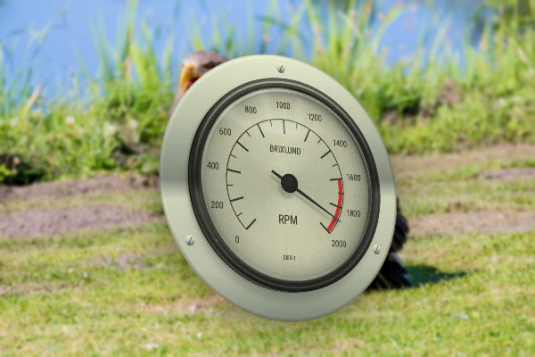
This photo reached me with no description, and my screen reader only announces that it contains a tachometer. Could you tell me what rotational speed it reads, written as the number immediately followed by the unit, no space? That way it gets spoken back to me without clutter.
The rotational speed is 1900rpm
